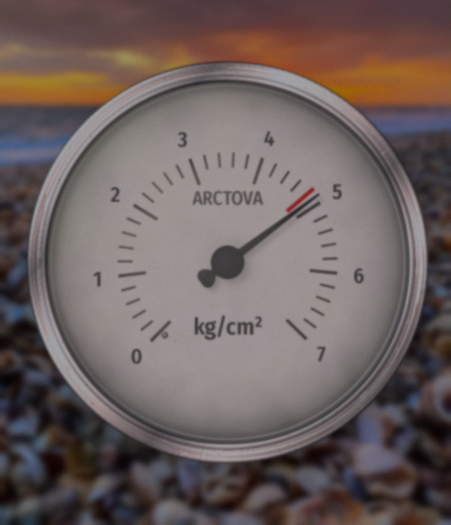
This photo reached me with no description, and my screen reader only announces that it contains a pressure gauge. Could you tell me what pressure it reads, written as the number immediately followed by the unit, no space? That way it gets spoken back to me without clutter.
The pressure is 4.9kg/cm²
